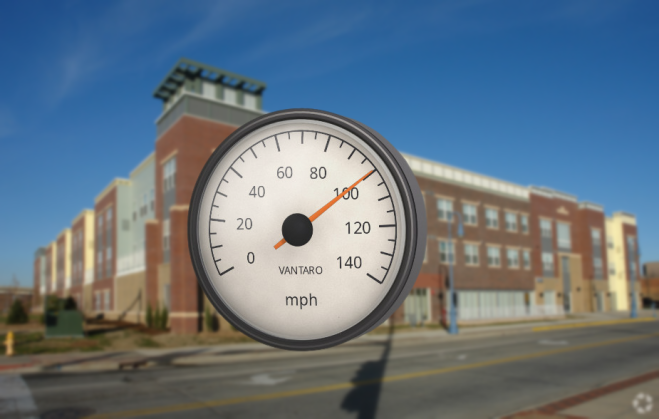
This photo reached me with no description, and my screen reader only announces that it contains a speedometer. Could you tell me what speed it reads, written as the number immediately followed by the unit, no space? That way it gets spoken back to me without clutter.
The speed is 100mph
